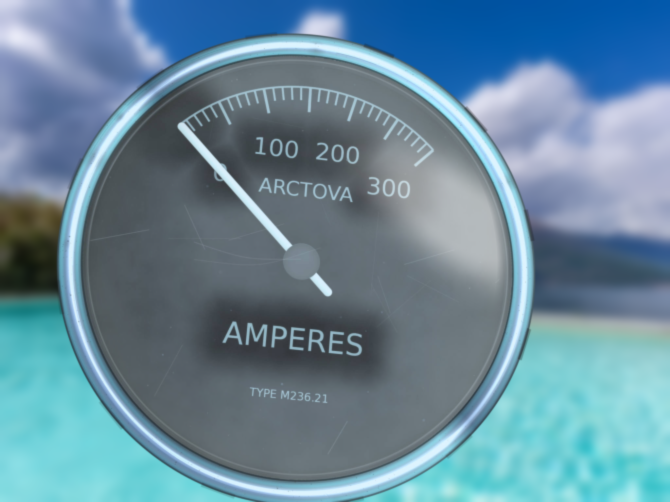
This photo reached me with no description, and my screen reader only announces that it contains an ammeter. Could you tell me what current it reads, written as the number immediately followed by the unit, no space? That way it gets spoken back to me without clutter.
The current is 0A
